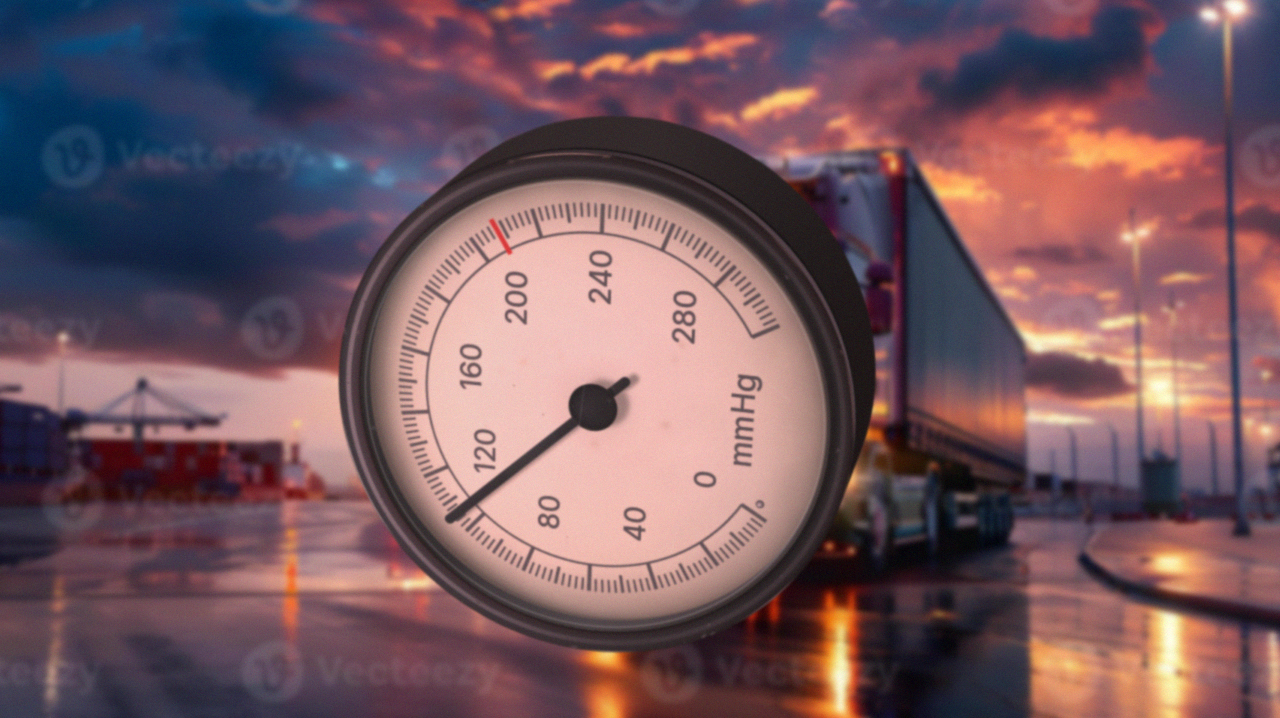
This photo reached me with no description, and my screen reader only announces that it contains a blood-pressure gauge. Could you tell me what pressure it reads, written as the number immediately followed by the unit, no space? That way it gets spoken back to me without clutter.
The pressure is 106mmHg
